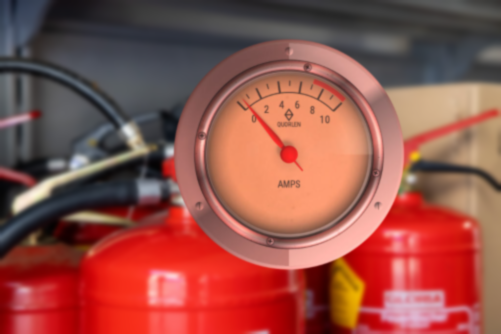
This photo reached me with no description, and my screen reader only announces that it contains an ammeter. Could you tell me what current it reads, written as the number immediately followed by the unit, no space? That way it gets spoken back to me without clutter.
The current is 0.5A
